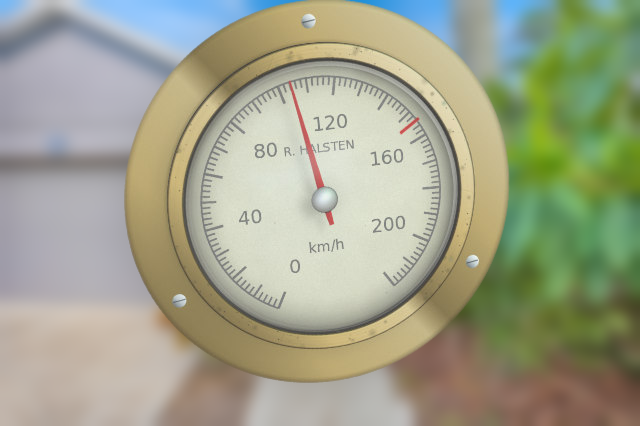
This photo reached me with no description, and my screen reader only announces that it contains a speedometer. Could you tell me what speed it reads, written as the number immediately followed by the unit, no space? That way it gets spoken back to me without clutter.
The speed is 104km/h
